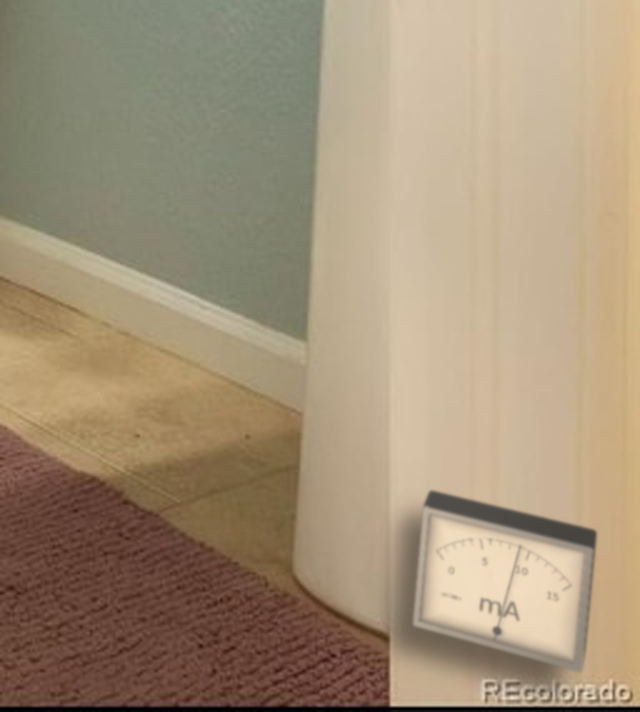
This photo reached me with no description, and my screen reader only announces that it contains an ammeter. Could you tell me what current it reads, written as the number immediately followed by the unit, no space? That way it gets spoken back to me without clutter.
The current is 9mA
